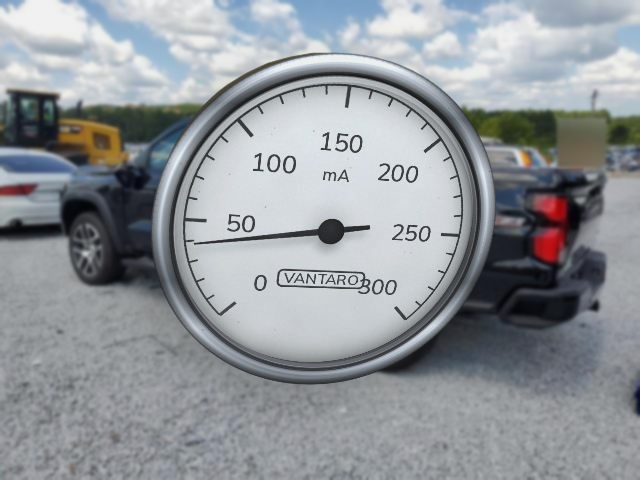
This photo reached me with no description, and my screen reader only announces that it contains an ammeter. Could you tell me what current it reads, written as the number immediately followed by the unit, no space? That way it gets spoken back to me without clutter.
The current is 40mA
